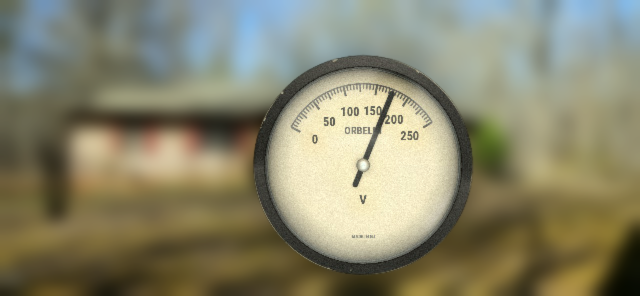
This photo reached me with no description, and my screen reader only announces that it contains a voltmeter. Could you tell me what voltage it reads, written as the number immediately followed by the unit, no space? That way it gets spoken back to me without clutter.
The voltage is 175V
